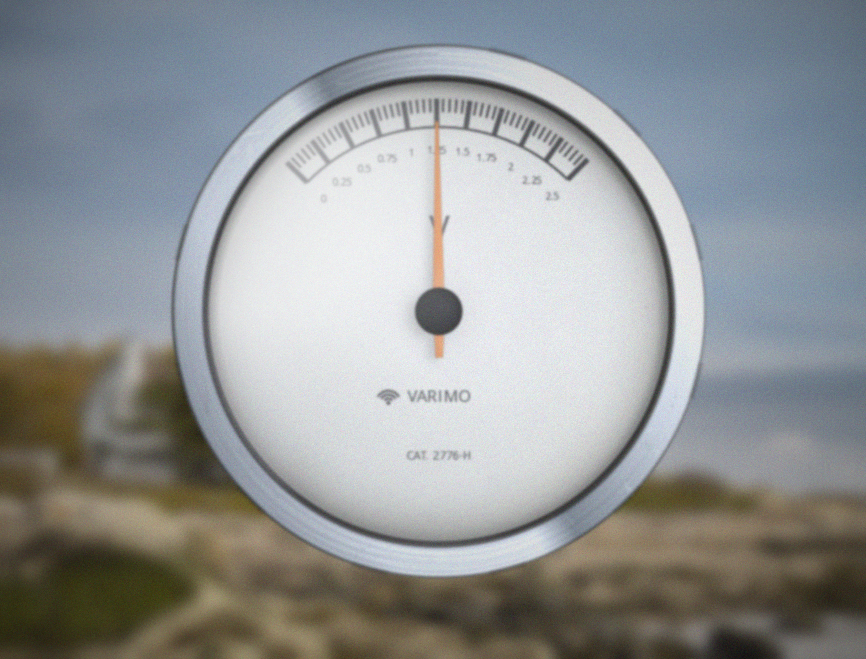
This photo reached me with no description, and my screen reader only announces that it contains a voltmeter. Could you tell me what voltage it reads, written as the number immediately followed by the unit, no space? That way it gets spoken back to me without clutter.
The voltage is 1.25V
